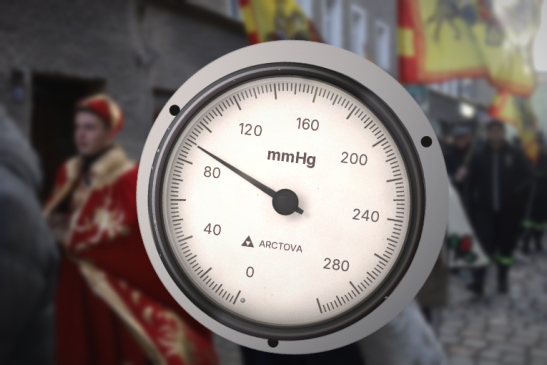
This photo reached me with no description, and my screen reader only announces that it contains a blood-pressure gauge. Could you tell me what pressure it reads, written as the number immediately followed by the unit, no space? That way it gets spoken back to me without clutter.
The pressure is 90mmHg
